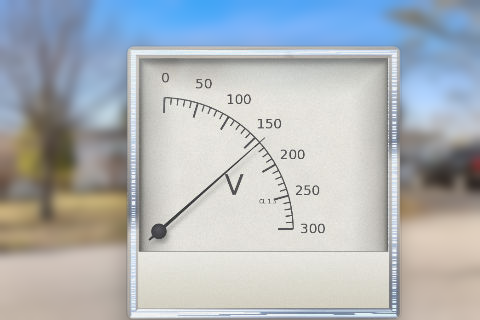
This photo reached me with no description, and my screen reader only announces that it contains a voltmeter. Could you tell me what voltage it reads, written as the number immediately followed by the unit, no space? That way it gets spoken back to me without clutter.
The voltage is 160V
